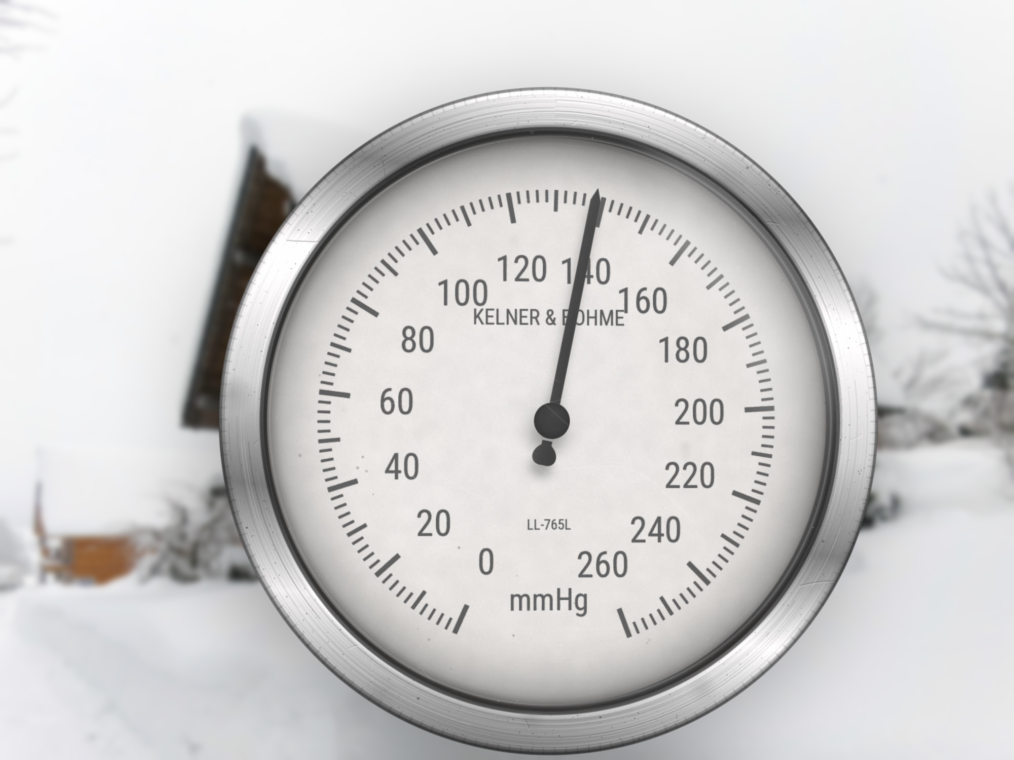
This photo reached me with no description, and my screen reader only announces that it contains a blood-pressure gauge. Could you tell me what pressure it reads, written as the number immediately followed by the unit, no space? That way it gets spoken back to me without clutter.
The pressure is 138mmHg
